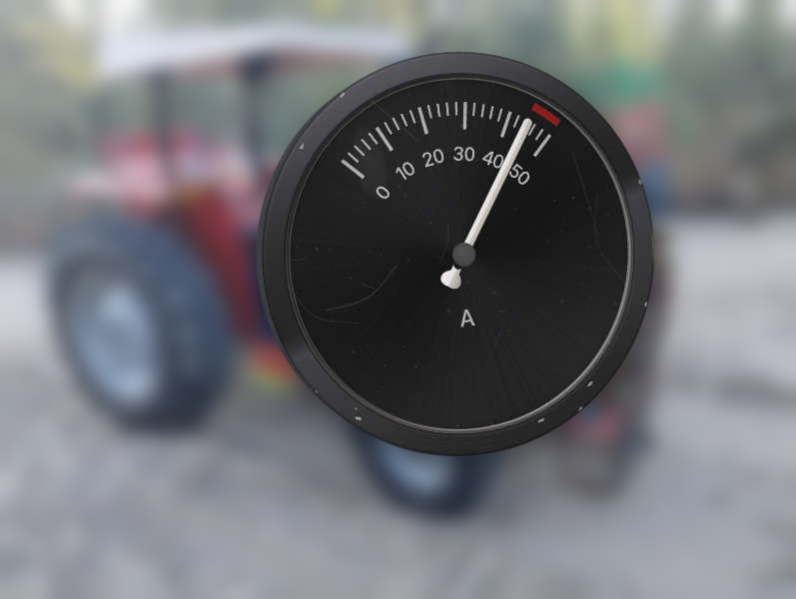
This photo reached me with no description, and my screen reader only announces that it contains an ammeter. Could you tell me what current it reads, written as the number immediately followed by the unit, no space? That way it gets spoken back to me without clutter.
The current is 44A
